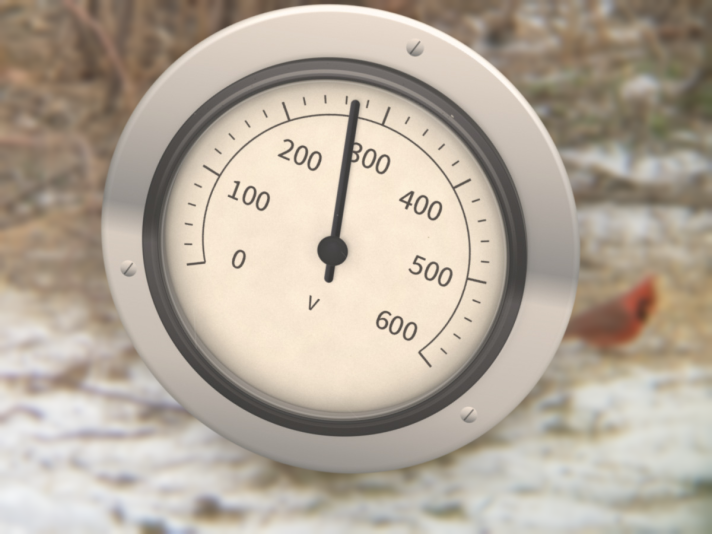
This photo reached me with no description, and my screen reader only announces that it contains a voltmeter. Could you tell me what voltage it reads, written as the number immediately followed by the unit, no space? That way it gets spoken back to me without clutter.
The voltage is 270V
